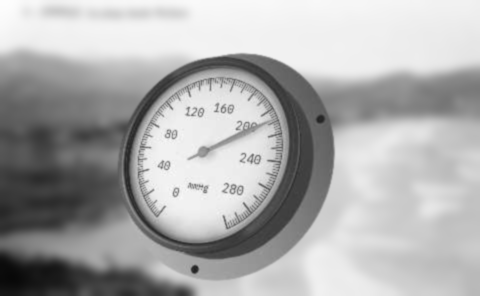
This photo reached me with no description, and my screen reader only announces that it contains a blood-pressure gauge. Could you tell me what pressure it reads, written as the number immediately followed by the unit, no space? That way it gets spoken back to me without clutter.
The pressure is 210mmHg
